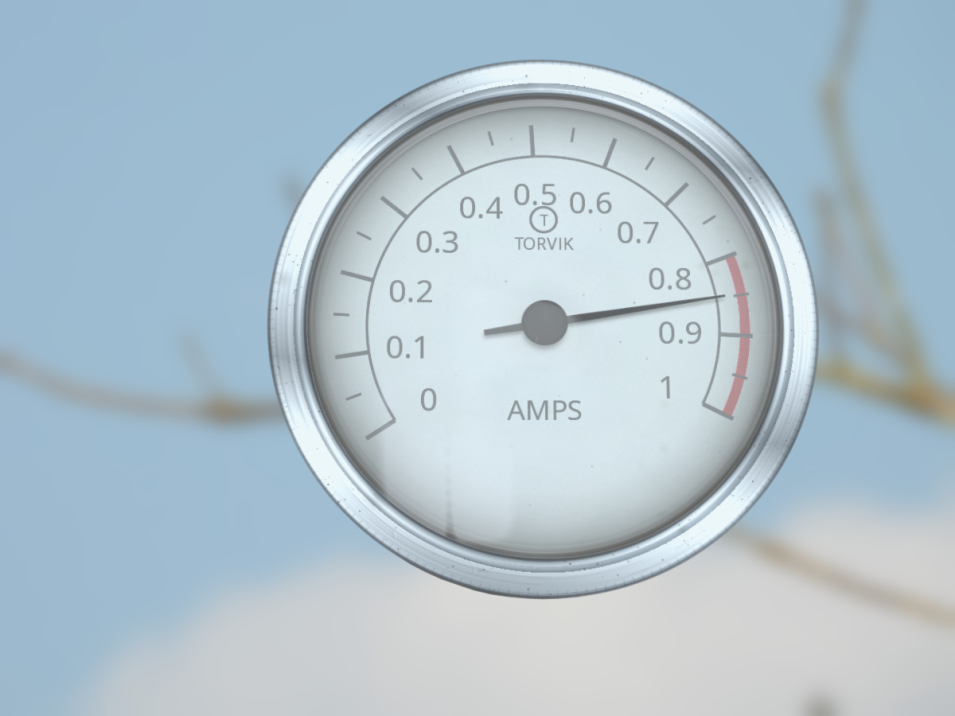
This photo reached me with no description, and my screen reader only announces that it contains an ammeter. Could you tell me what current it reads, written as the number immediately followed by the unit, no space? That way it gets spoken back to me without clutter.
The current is 0.85A
